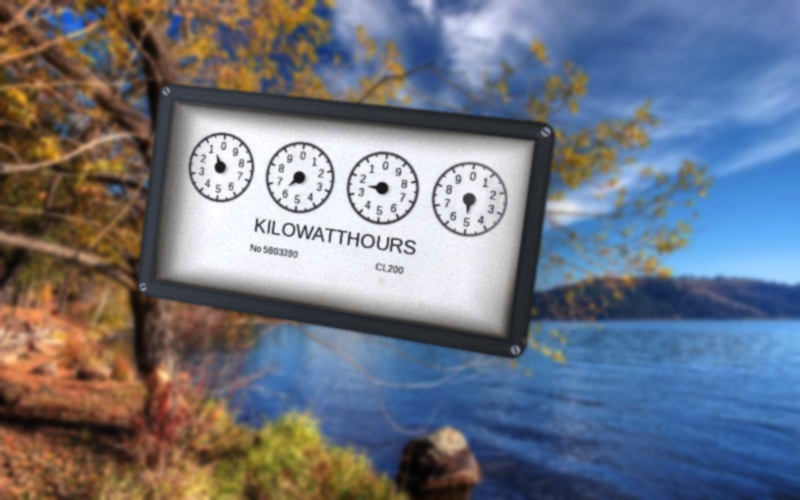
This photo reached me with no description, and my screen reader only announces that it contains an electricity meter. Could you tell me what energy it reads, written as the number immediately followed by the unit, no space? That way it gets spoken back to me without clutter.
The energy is 625kWh
